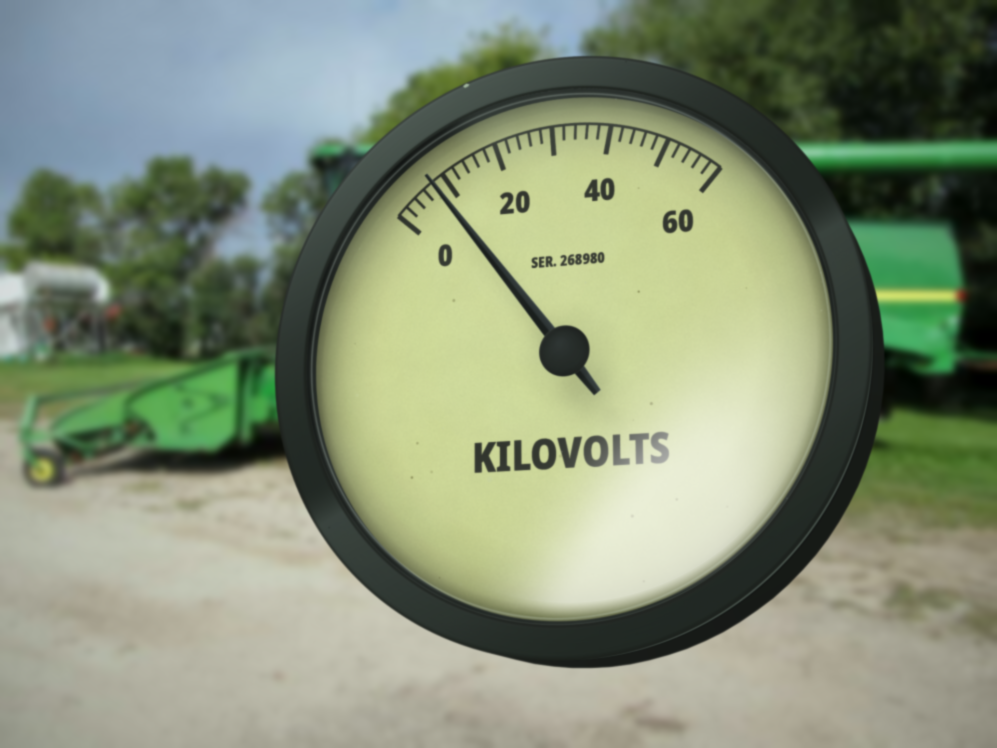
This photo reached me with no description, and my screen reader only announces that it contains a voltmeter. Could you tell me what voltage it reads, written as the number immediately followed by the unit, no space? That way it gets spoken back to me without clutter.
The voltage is 8kV
